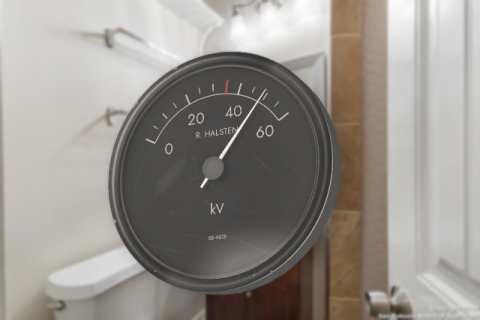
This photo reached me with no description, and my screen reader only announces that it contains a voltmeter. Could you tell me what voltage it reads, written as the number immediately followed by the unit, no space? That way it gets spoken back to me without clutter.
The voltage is 50kV
